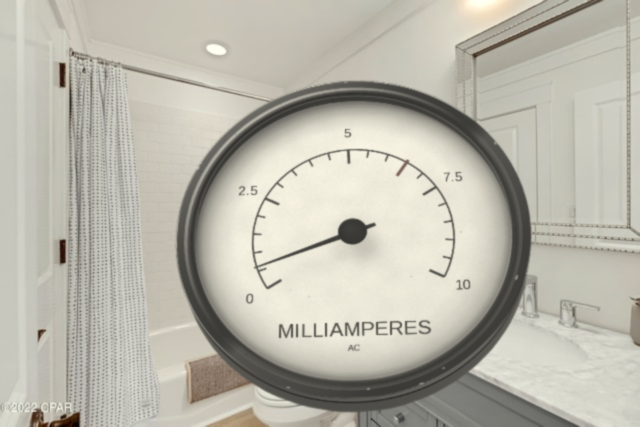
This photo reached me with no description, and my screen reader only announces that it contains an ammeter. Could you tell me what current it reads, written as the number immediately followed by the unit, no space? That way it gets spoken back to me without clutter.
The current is 0.5mA
